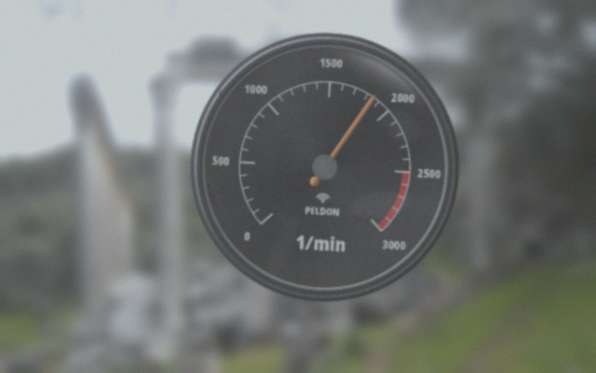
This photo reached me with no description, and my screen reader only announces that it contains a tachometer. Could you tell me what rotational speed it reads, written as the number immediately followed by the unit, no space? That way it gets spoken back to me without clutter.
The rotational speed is 1850rpm
